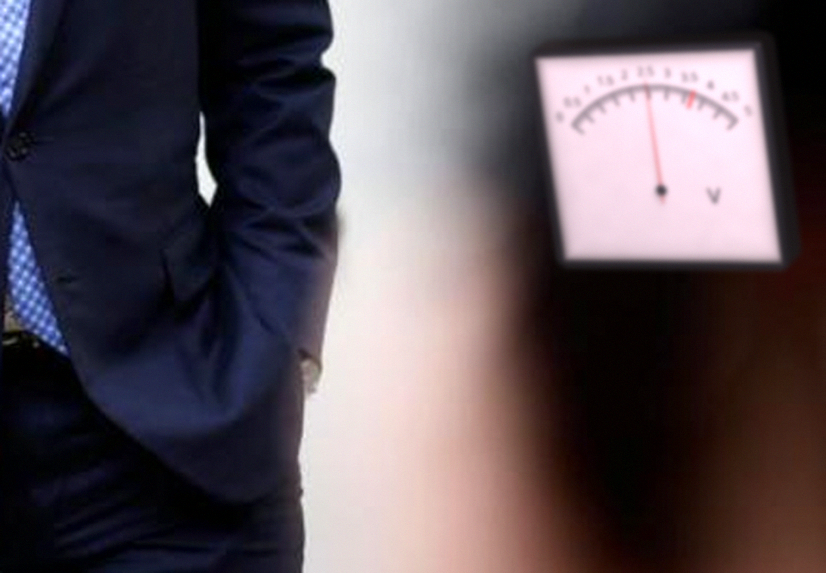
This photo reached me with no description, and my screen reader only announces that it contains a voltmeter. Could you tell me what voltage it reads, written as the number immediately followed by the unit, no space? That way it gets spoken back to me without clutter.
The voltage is 2.5V
